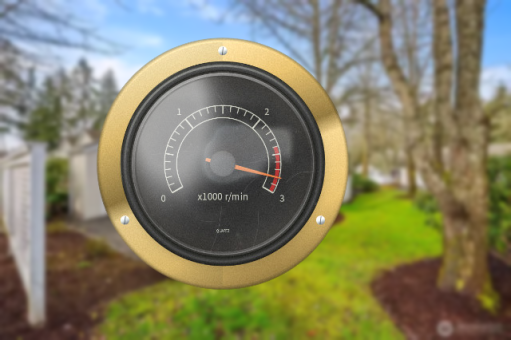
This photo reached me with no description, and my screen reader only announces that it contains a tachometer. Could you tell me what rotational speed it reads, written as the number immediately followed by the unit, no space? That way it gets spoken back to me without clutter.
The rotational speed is 2800rpm
